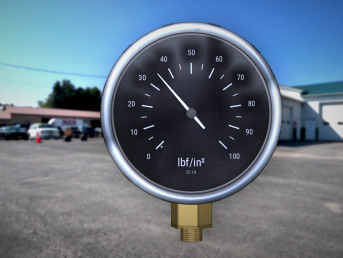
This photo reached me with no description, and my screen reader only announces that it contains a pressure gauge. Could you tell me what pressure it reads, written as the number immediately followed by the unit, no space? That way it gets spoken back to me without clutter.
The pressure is 35psi
